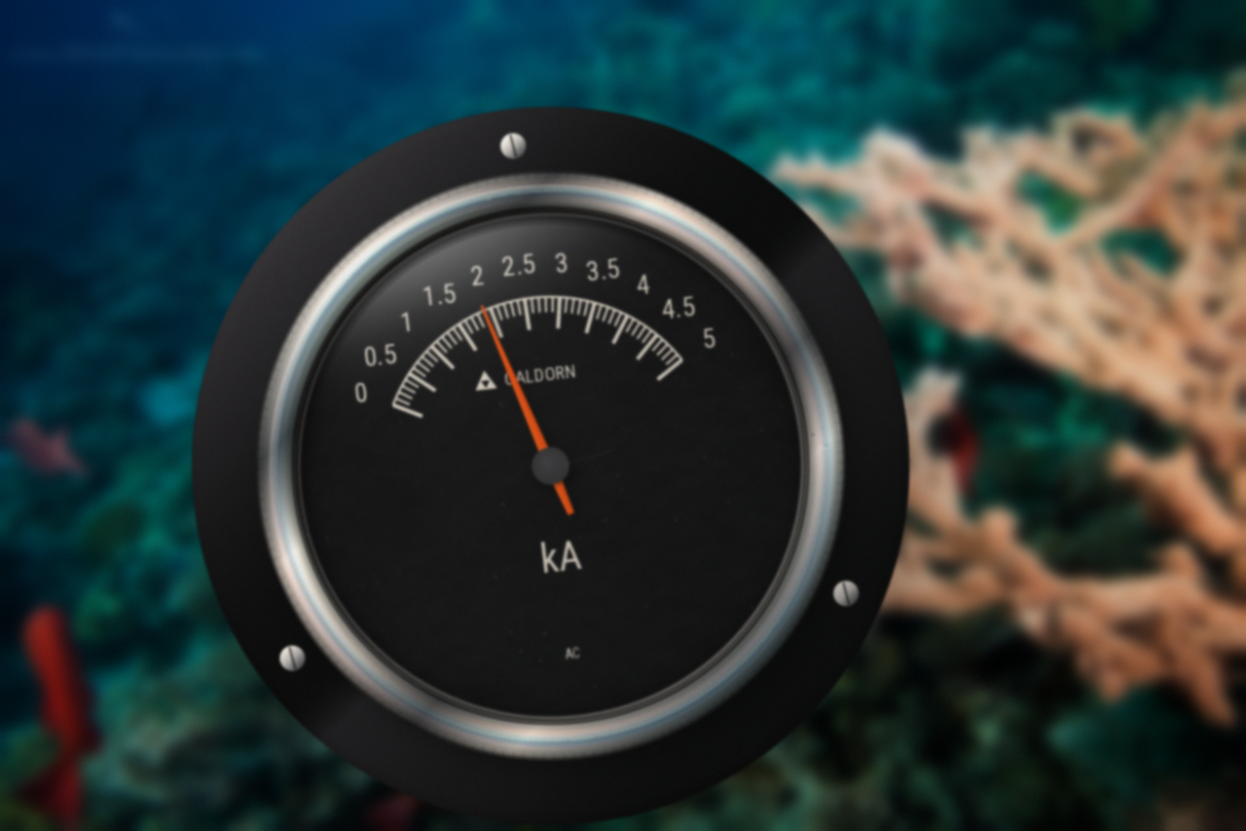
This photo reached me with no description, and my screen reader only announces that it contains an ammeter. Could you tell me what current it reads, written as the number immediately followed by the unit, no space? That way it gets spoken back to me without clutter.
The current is 1.9kA
